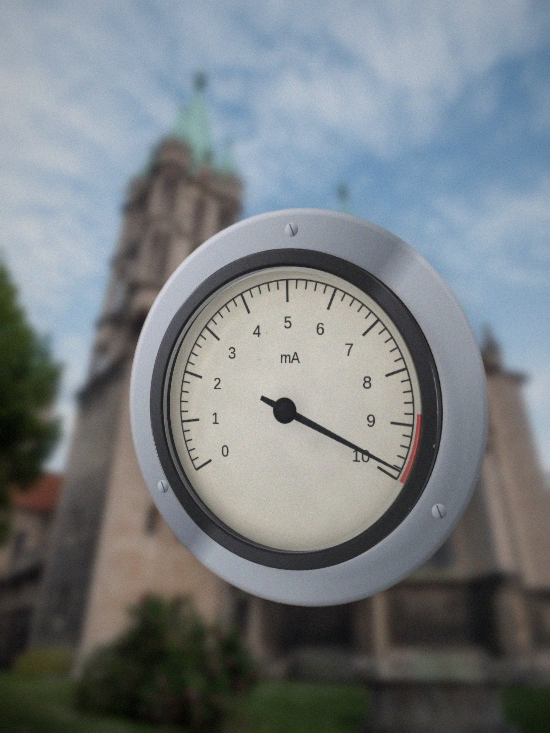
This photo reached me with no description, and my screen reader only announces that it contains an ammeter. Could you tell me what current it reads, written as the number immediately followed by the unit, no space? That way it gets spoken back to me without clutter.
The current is 9.8mA
